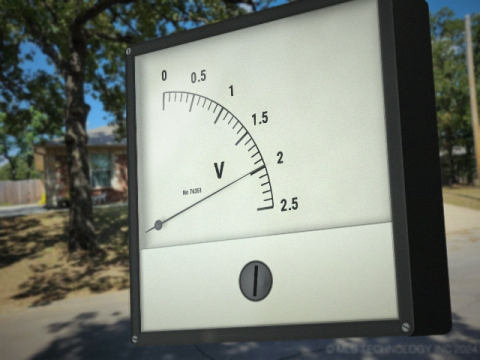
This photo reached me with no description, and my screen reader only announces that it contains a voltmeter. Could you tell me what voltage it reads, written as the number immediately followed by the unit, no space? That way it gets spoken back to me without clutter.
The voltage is 2V
